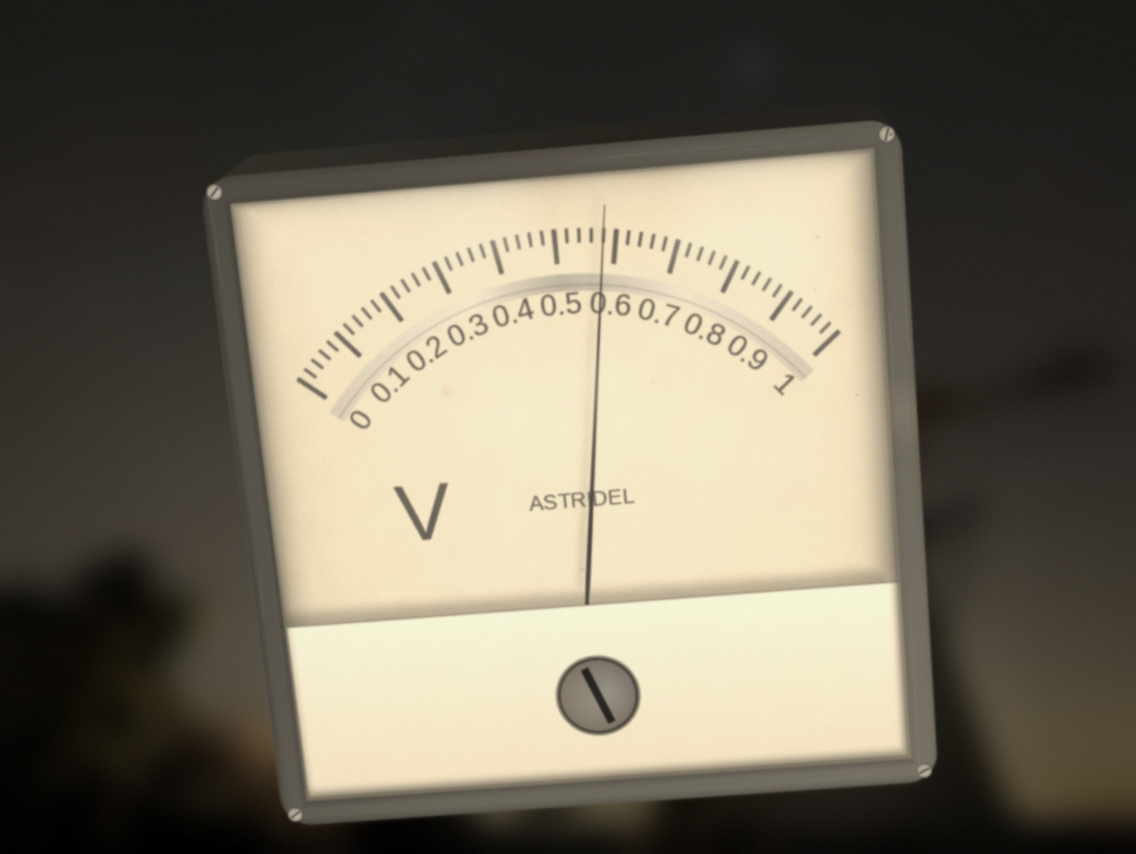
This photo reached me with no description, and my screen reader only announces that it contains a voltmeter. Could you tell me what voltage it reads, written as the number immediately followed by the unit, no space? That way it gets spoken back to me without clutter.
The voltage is 0.58V
